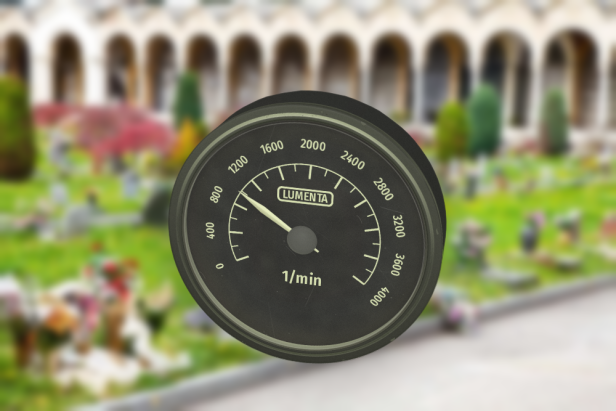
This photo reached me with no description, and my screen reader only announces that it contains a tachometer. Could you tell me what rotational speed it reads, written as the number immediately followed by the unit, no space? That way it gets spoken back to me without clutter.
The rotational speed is 1000rpm
